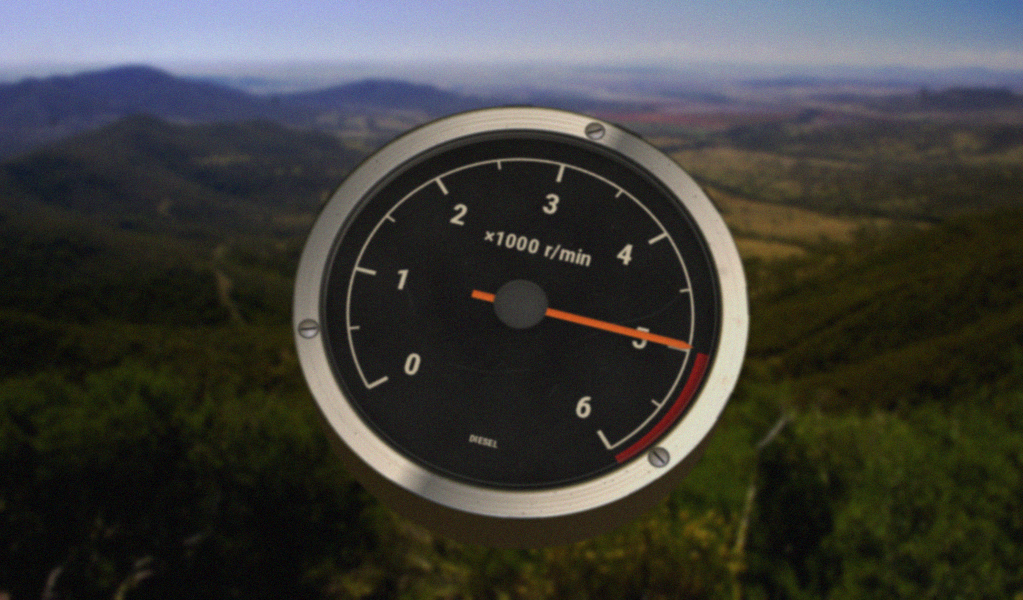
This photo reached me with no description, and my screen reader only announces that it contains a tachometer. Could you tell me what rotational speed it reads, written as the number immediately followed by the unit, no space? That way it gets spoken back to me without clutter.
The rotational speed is 5000rpm
